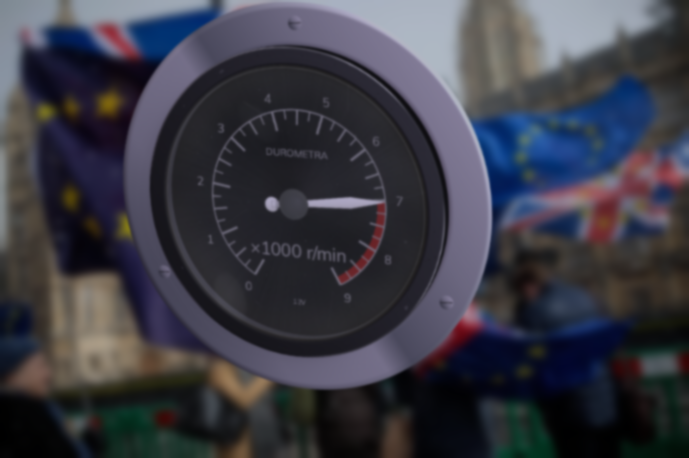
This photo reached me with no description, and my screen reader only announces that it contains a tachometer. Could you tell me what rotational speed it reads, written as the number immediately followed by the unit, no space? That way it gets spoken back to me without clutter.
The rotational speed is 7000rpm
